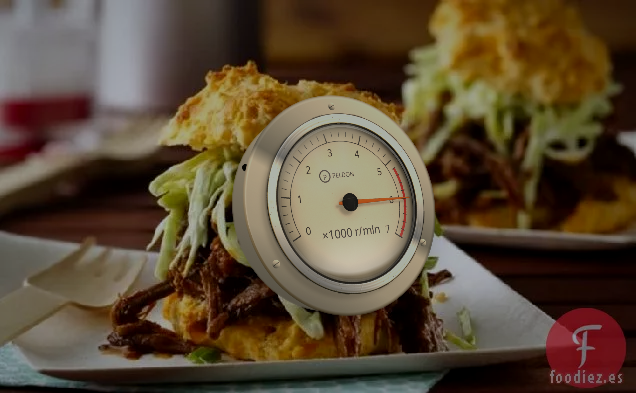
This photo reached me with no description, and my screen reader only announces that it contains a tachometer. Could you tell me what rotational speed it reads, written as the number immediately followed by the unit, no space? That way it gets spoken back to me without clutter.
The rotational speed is 6000rpm
